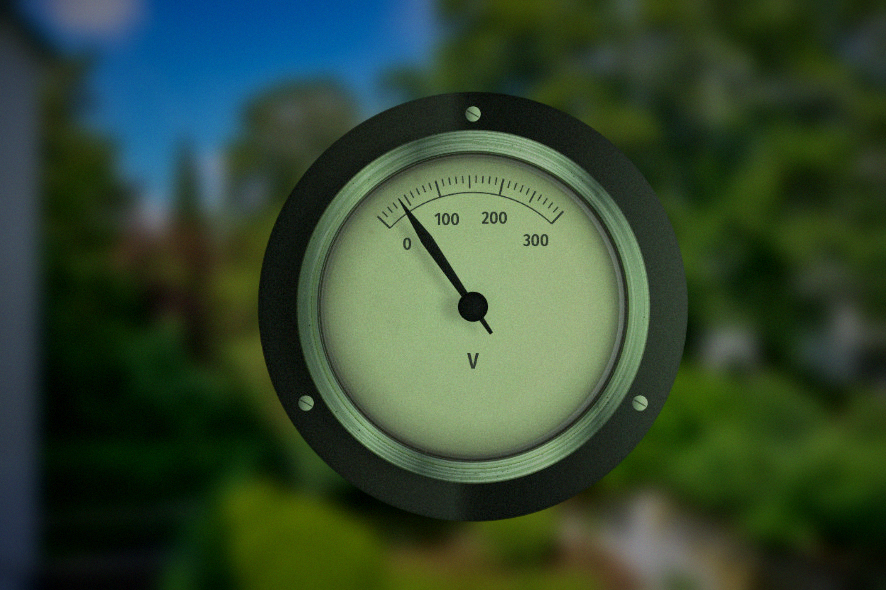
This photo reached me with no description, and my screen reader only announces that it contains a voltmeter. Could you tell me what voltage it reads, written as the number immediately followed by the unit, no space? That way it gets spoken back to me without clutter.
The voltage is 40V
